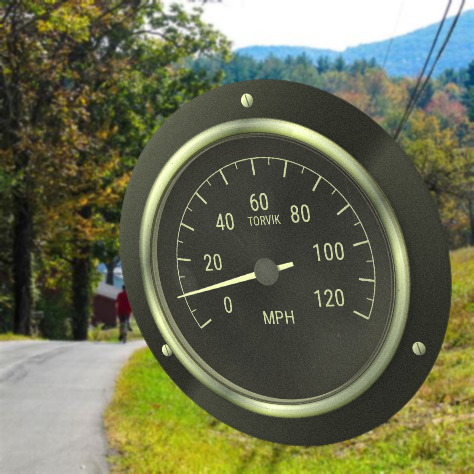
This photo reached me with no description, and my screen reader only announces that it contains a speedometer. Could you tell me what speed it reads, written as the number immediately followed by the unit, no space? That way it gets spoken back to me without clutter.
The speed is 10mph
